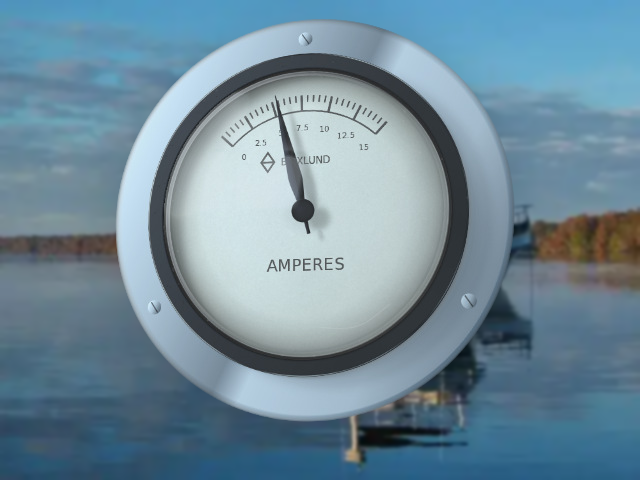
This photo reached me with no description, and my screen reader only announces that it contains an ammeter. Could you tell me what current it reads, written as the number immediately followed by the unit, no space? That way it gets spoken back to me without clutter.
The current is 5.5A
